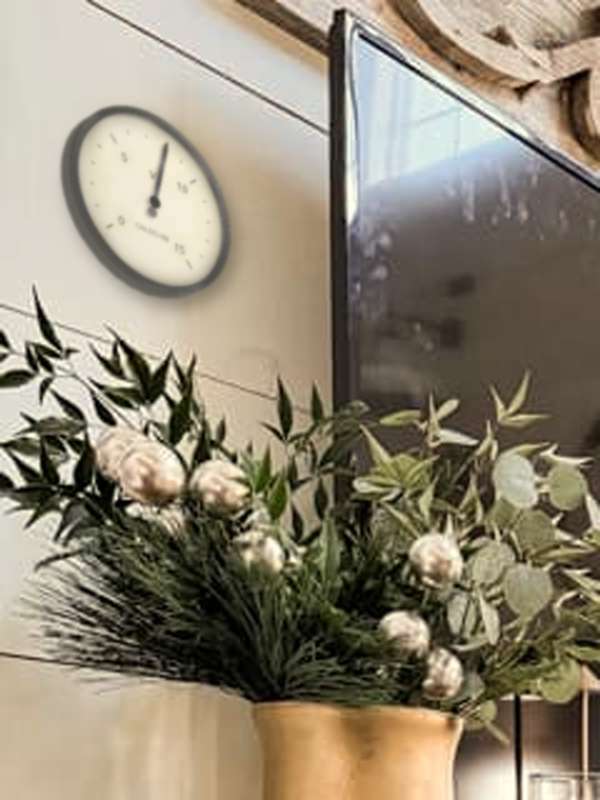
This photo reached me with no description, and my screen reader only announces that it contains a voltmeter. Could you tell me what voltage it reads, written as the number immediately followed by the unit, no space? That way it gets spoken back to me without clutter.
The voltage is 8V
